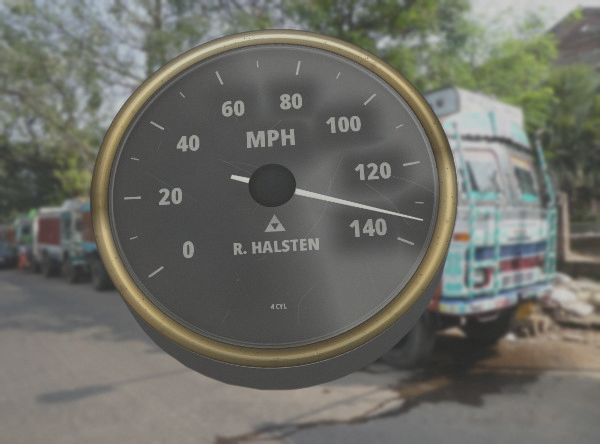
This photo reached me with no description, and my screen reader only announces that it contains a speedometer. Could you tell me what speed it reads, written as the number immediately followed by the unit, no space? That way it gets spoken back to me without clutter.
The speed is 135mph
